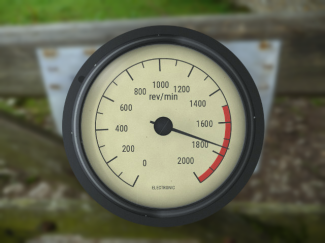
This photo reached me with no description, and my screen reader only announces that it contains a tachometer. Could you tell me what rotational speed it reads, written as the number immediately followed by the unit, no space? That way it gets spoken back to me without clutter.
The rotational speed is 1750rpm
